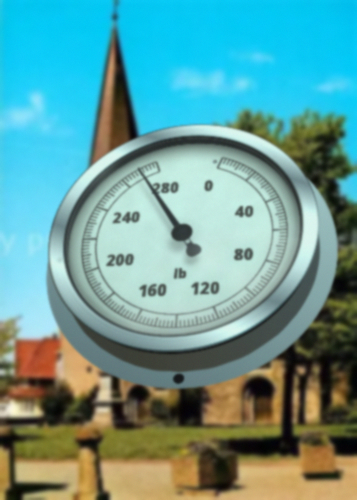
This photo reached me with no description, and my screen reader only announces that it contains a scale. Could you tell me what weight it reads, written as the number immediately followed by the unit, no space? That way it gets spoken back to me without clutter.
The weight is 270lb
